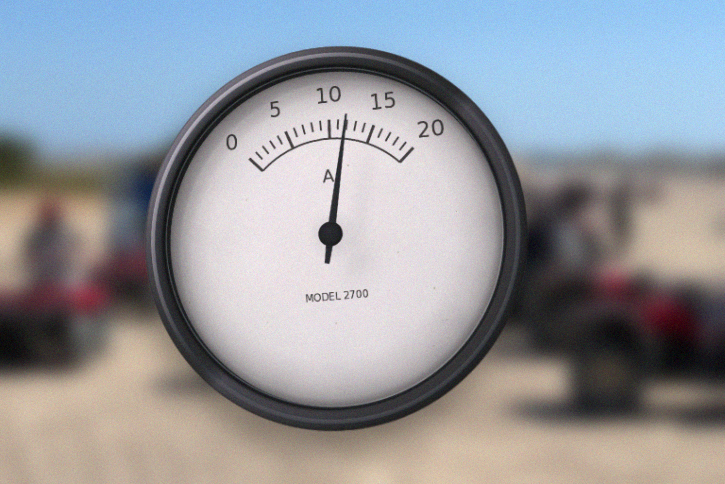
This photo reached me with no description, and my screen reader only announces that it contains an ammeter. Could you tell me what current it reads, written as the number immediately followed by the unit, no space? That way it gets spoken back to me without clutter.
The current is 12A
